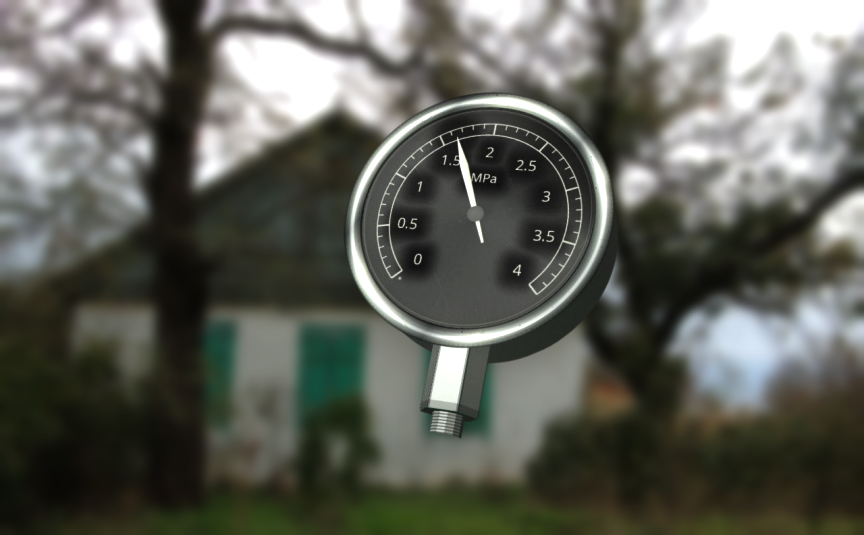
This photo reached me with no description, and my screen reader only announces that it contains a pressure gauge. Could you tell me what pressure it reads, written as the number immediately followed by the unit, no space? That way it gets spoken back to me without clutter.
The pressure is 1.65MPa
